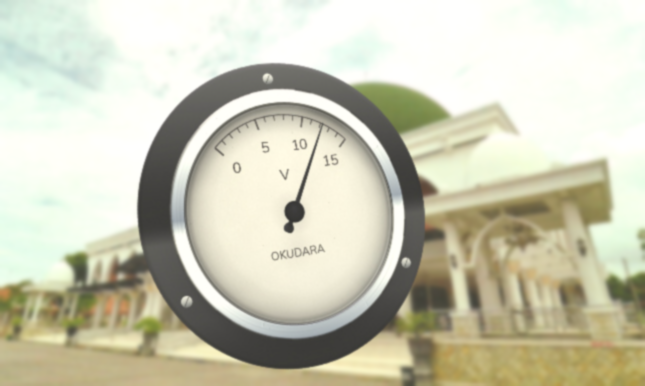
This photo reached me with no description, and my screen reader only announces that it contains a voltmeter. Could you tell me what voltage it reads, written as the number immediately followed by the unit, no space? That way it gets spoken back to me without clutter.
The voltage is 12V
